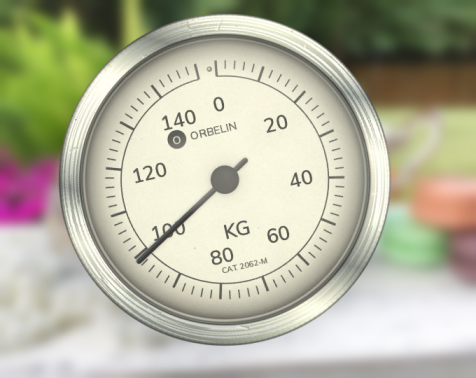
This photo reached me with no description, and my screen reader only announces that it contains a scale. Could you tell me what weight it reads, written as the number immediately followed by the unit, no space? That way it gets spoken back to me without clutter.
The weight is 99kg
